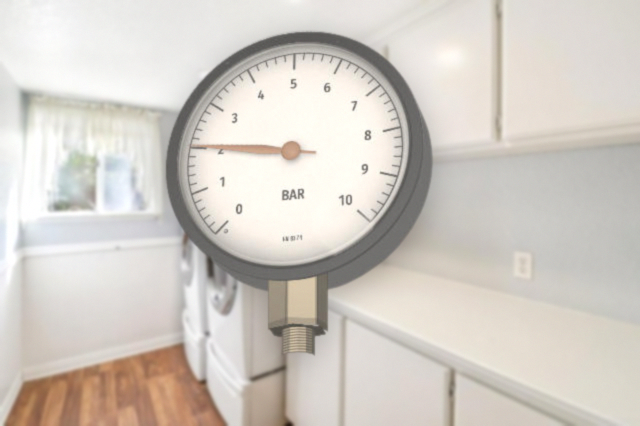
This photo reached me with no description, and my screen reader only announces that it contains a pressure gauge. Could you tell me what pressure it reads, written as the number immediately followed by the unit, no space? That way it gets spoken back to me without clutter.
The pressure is 2bar
